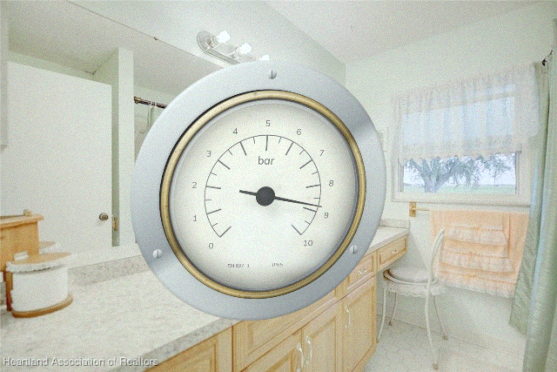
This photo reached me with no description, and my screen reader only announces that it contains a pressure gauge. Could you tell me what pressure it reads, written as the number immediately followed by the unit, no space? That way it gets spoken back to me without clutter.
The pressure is 8.75bar
